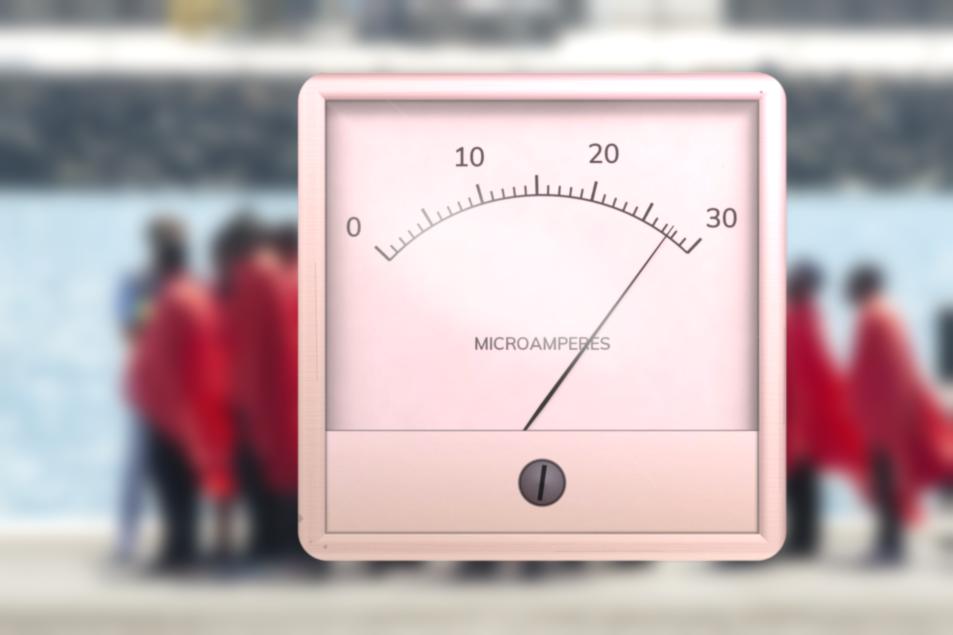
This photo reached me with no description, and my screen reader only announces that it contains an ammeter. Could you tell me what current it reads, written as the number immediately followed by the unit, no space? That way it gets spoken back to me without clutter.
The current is 27.5µA
